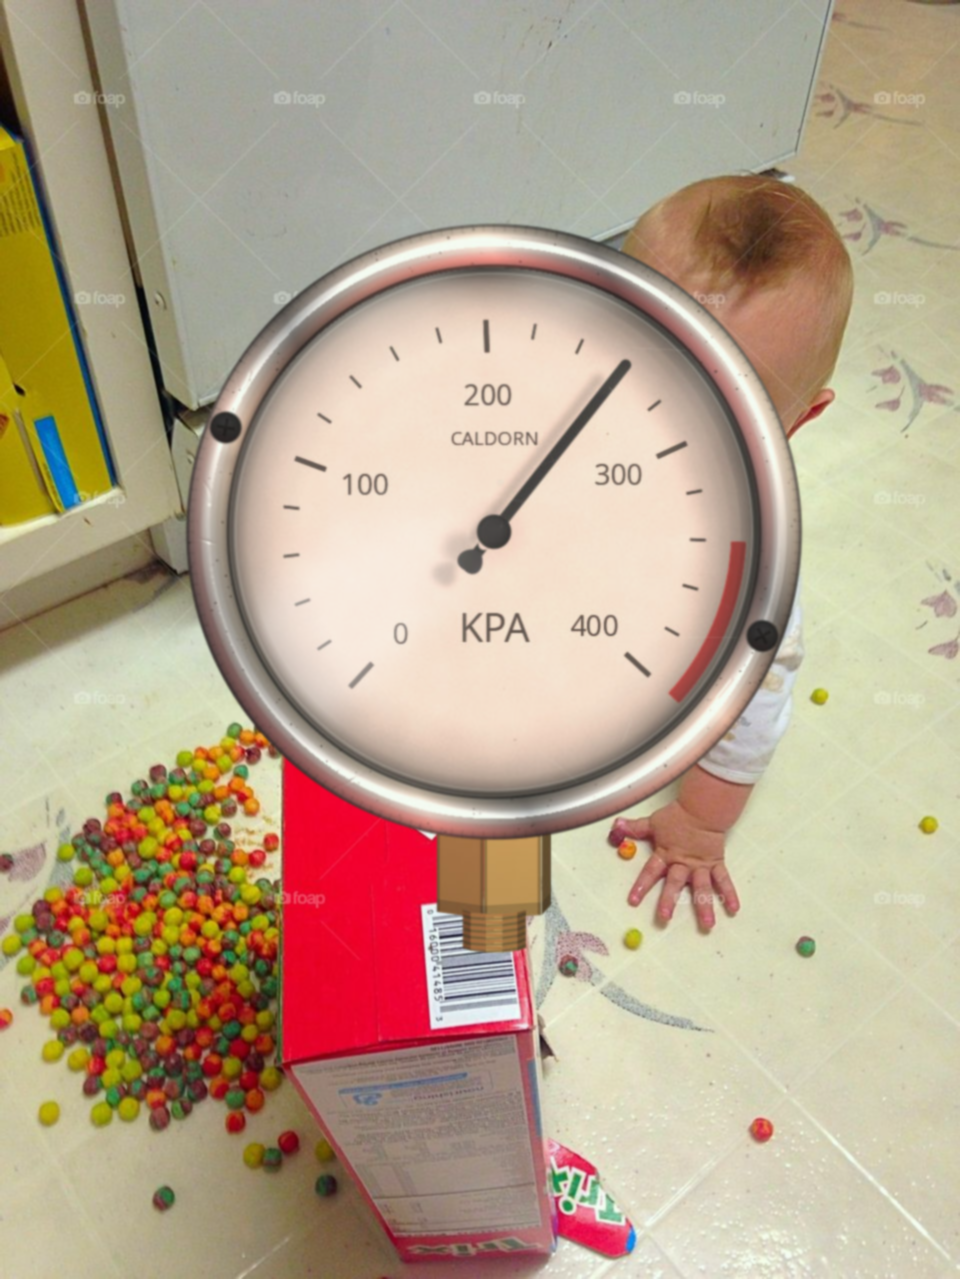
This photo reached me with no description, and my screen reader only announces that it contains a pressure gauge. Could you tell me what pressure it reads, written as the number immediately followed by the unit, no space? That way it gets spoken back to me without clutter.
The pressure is 260kPa
